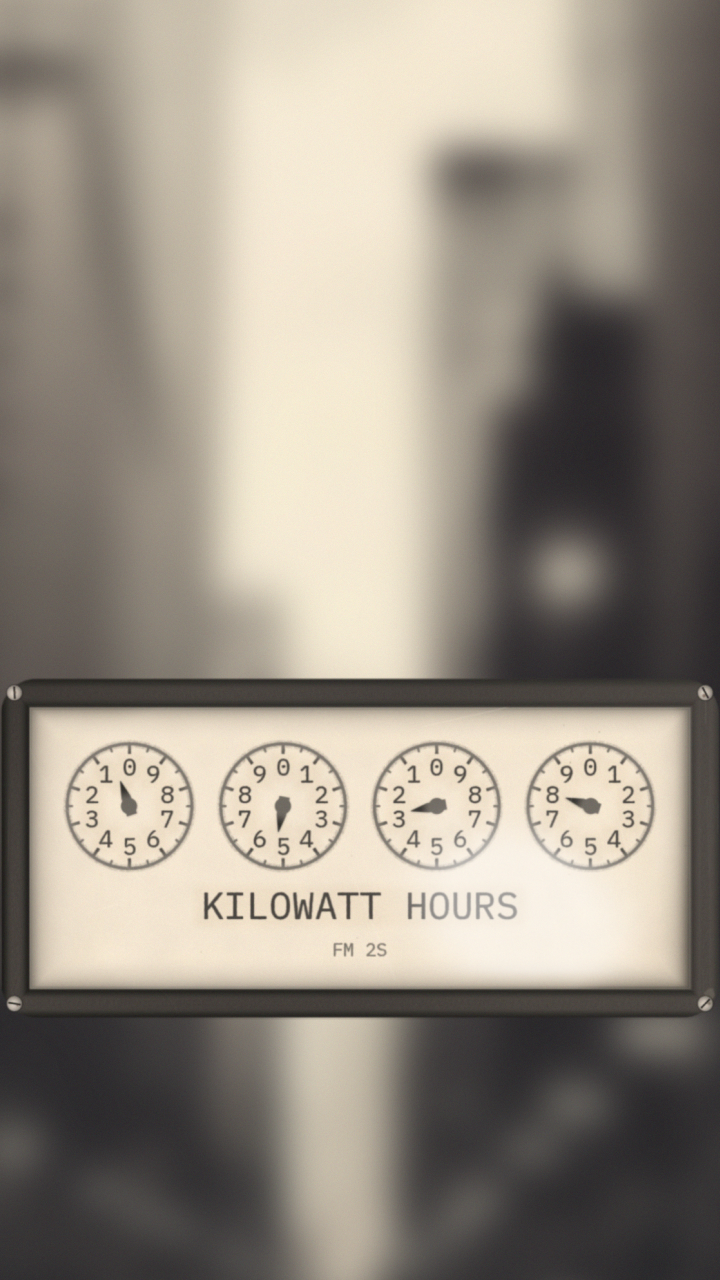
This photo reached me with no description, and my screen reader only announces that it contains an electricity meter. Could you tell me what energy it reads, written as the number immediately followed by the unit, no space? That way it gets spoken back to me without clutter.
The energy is 528kWh
